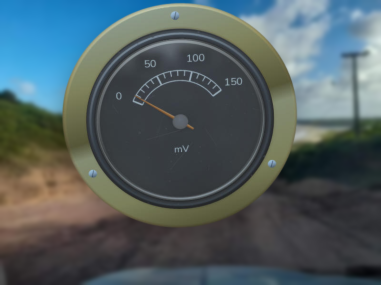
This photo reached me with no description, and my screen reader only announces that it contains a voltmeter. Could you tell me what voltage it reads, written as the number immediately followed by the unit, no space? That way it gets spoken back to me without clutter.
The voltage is 10mV
